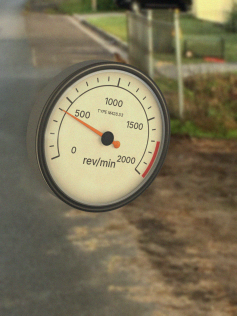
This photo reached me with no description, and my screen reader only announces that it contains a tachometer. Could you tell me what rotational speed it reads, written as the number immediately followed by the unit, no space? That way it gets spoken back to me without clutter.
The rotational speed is 400rpm
